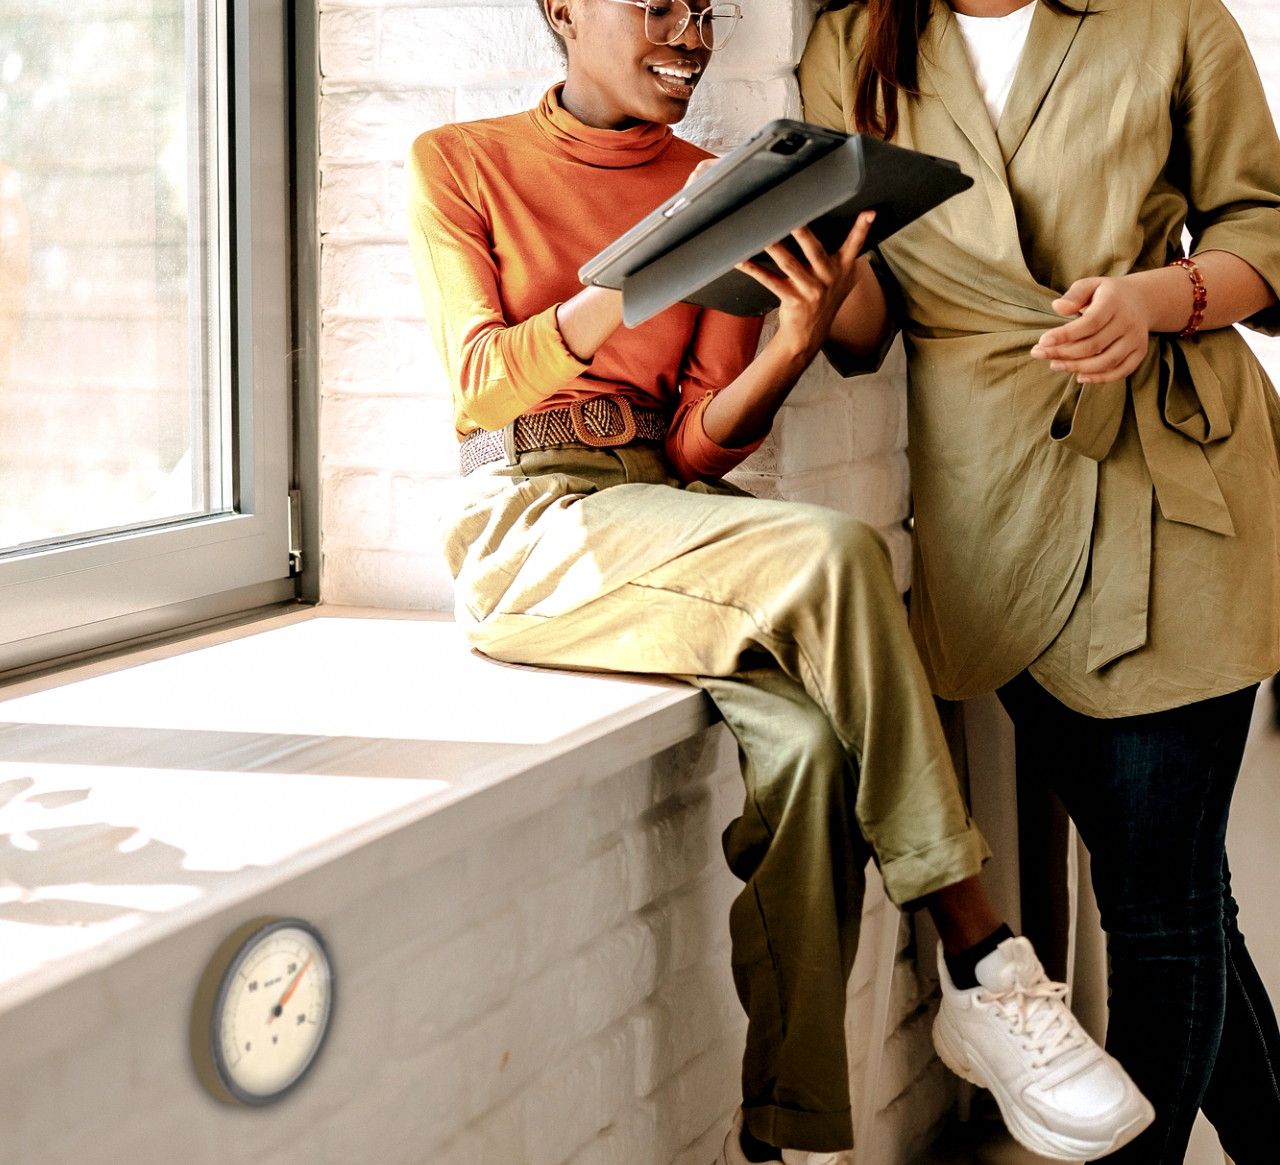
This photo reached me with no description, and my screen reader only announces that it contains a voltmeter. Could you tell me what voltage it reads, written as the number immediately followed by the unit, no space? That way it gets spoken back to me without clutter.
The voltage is 22V
